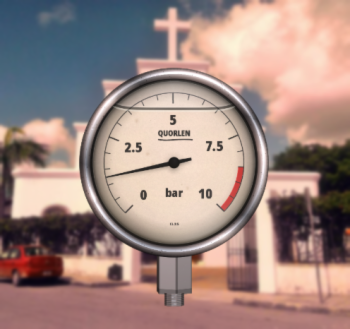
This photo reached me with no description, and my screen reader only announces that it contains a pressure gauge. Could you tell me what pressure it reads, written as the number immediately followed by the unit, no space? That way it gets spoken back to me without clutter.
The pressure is 1.25bar
